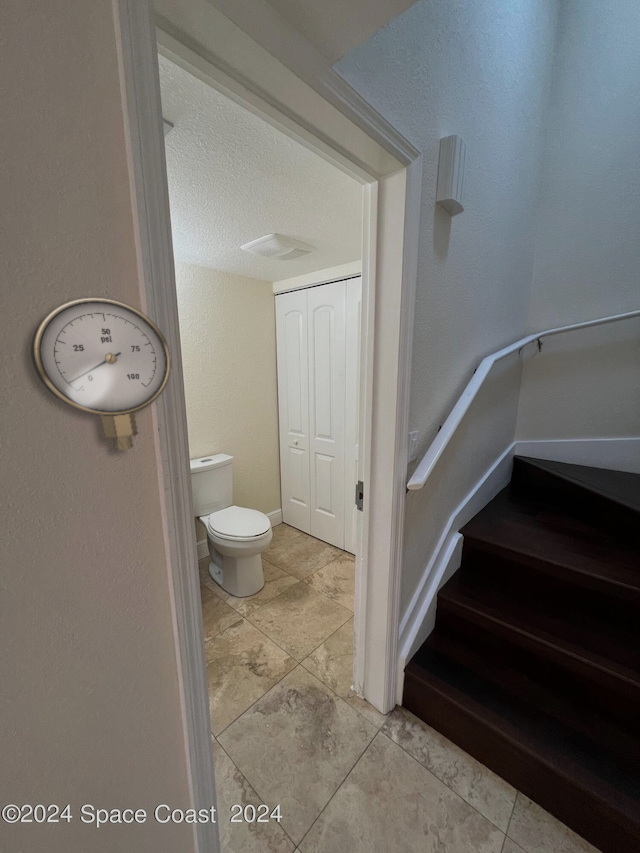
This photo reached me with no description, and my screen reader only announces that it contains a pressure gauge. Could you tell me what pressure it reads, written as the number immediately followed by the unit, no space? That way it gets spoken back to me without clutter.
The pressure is 5psi
